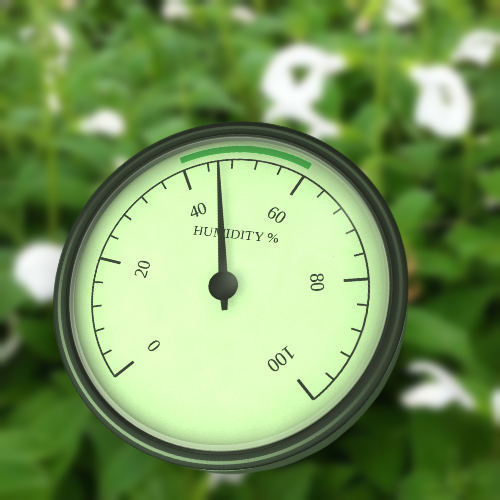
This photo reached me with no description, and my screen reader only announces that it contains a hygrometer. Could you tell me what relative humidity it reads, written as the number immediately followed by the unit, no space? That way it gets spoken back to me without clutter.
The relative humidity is 46%
